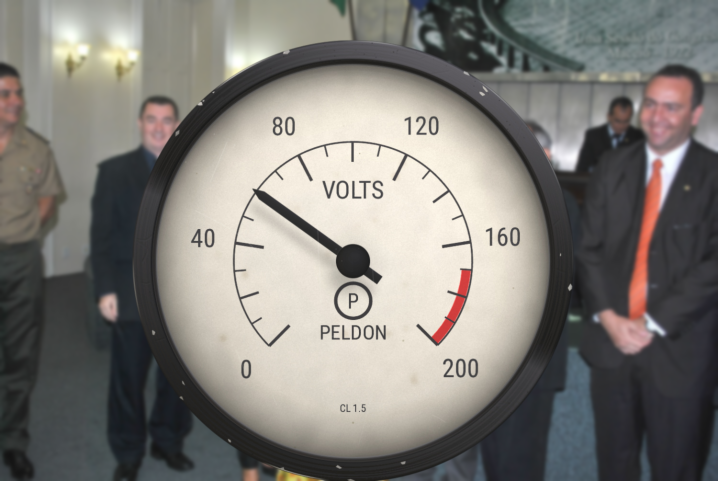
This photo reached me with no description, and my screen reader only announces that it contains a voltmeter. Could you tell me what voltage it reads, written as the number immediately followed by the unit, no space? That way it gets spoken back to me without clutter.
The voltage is 60V
